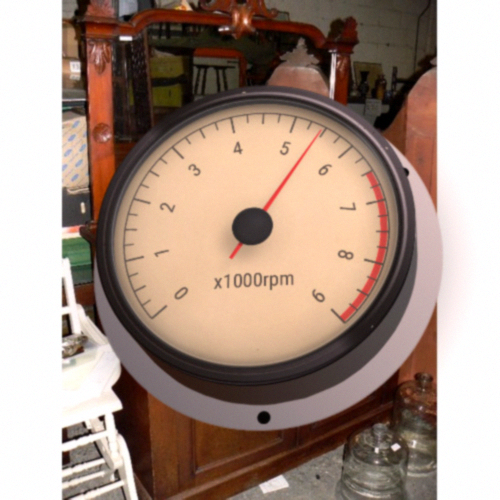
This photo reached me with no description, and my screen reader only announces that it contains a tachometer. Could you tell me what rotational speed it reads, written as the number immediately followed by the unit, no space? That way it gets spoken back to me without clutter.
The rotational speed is 5500rpm
